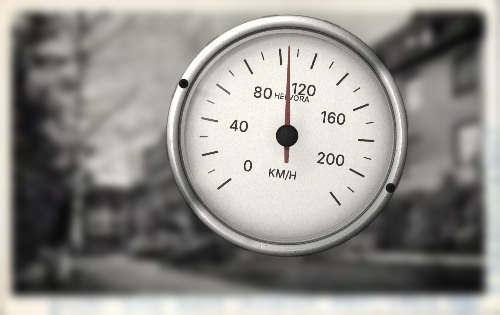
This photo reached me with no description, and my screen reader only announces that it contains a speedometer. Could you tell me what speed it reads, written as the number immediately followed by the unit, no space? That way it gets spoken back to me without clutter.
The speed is 105km/h
